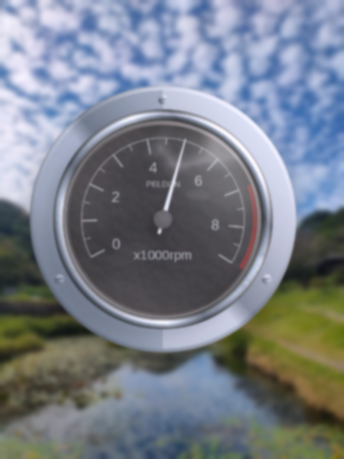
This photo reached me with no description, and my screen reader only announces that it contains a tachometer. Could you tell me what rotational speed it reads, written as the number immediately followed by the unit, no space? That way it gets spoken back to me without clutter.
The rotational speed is 5000rpm
